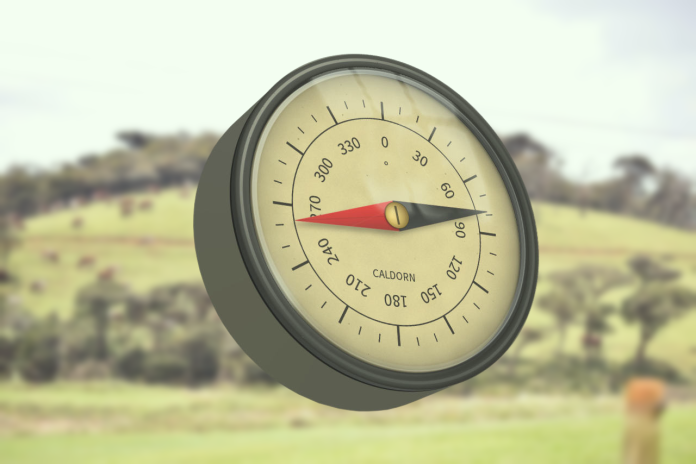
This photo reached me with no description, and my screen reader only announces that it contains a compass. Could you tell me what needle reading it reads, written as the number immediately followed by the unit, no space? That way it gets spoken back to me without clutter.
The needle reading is 260°
